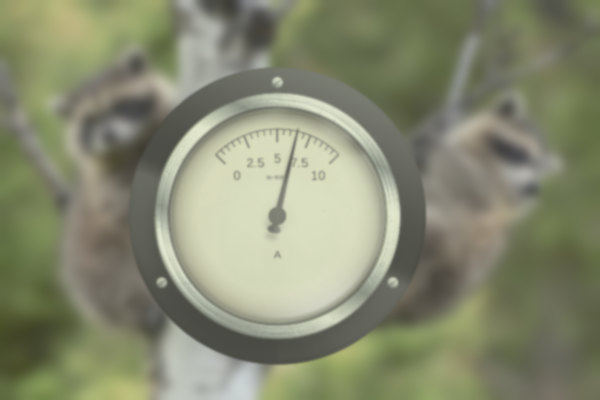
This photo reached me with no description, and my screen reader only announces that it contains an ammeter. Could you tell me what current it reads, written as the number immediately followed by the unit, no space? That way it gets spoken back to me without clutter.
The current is 6.5A
